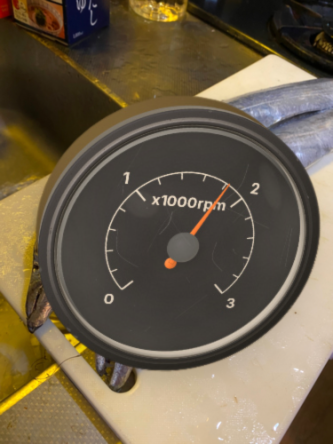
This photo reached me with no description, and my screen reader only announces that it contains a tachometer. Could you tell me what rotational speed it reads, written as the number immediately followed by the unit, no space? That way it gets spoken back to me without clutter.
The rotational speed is 1800rpm
